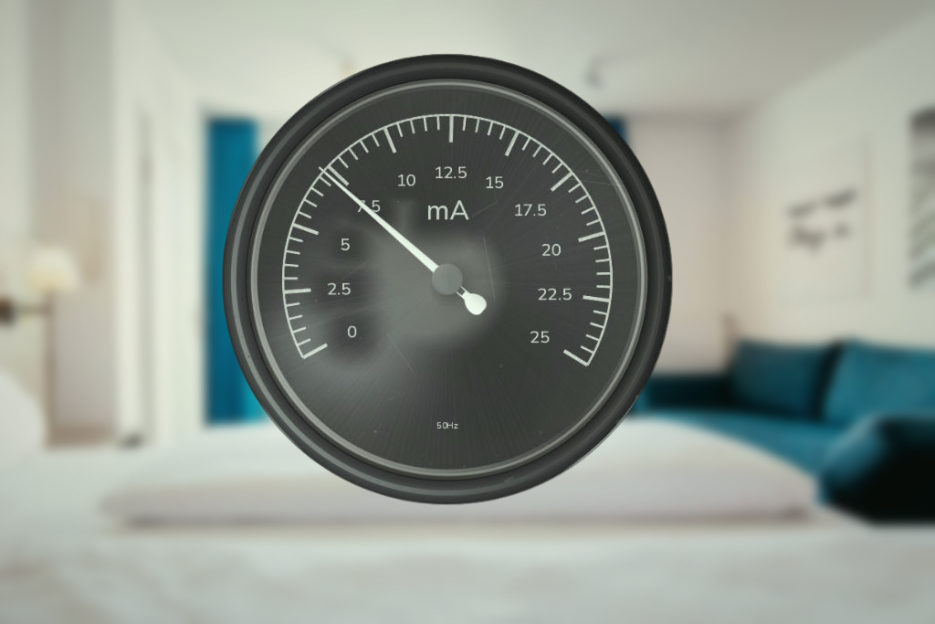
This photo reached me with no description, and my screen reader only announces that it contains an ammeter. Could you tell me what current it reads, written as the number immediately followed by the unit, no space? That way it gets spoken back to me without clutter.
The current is 7.25mA
